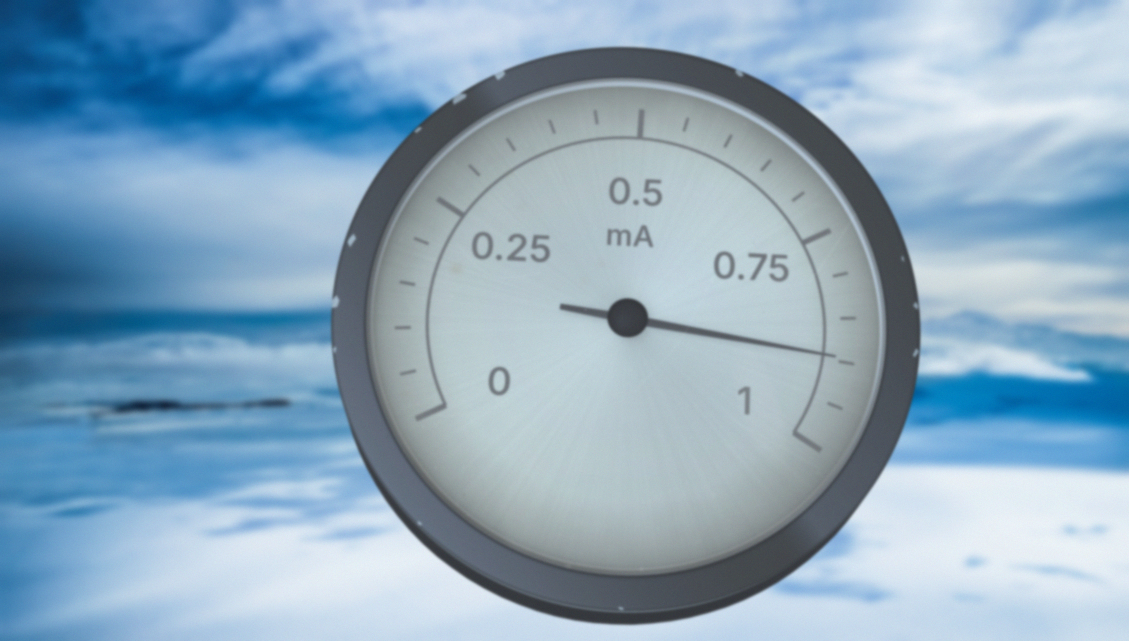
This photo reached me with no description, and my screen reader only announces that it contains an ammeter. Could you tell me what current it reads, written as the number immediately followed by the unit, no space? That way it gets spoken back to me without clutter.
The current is 0.9mA
